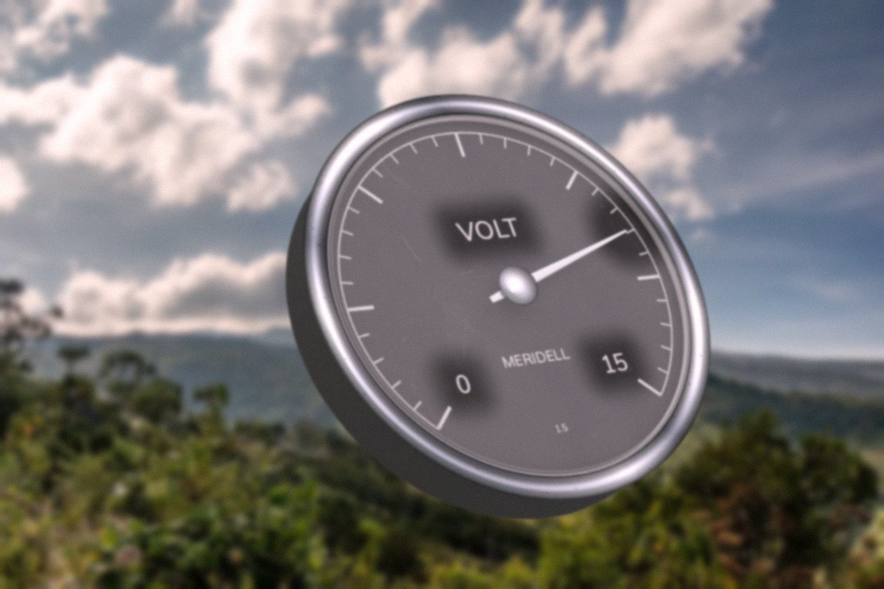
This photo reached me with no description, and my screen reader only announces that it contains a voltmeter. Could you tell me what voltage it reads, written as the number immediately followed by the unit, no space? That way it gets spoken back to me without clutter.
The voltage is 11.5V
